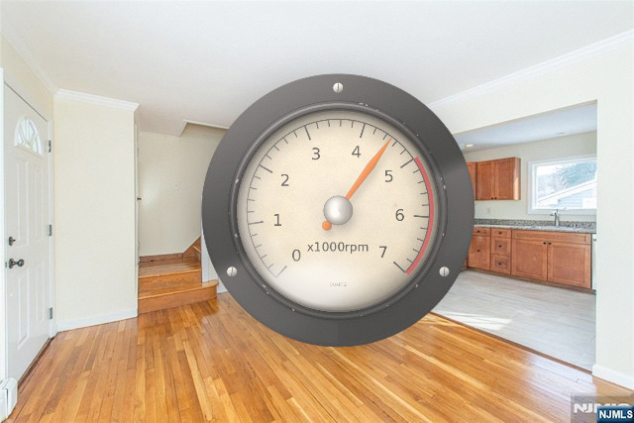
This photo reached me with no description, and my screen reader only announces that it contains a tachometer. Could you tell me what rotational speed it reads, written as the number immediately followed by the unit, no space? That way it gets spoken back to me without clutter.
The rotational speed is 4500rpm
